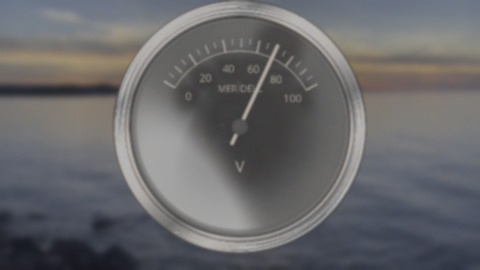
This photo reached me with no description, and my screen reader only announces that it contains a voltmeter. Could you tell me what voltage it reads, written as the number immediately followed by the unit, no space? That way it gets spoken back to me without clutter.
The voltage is 70V
